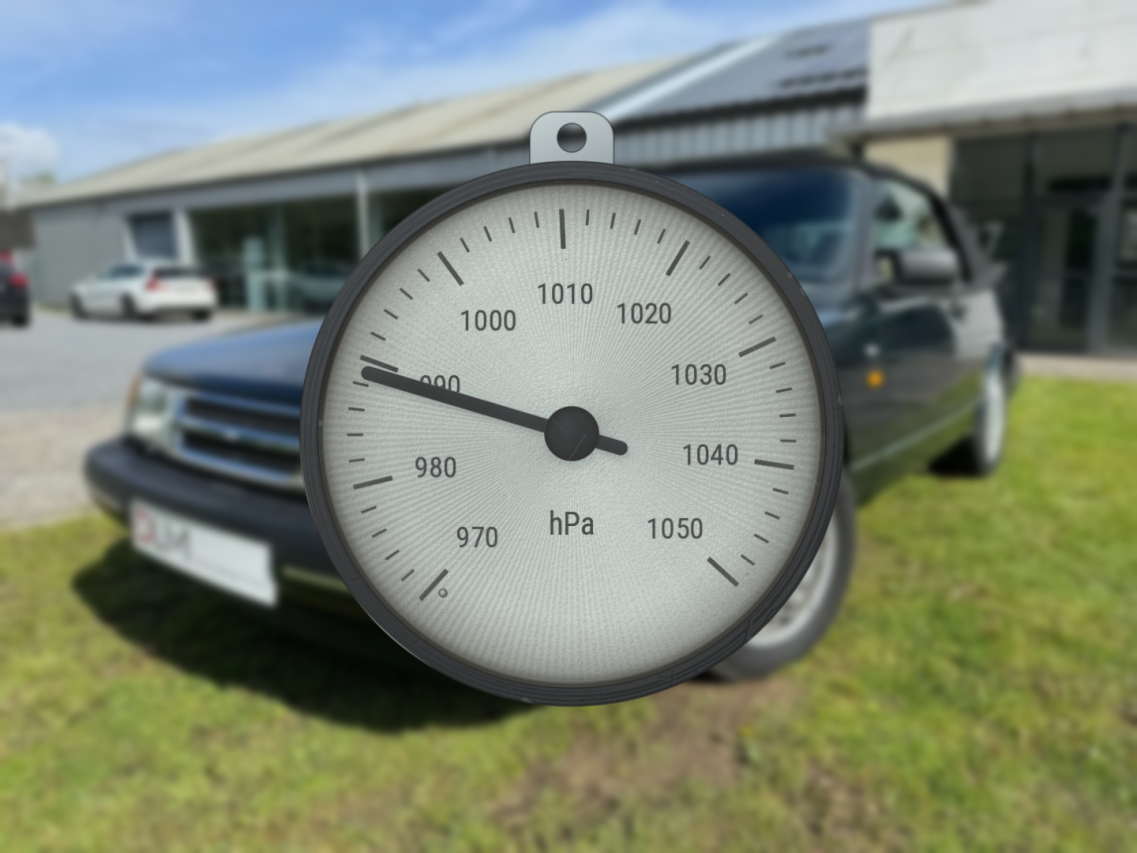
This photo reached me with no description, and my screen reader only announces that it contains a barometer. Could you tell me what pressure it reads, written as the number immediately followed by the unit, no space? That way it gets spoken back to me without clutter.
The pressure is 989hPa
